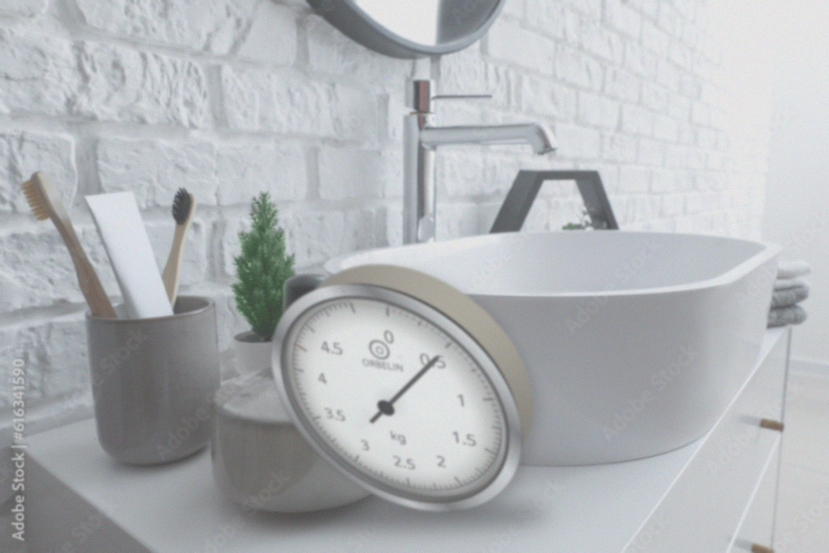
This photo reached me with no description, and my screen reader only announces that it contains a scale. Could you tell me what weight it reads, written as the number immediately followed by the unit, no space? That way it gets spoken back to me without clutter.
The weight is 0.5kg
